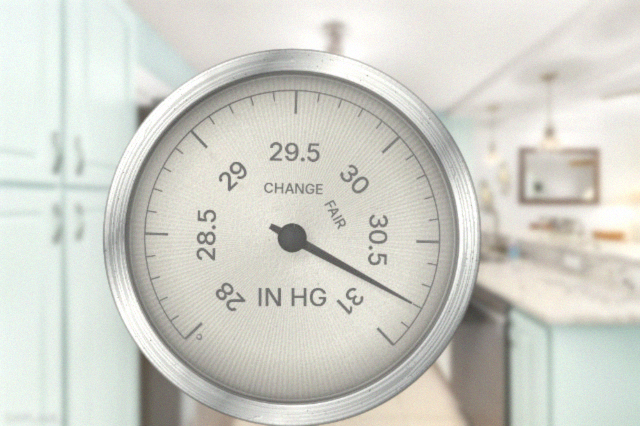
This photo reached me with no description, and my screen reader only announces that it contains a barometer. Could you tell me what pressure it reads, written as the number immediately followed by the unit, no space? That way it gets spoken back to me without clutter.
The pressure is 30.8inHg
